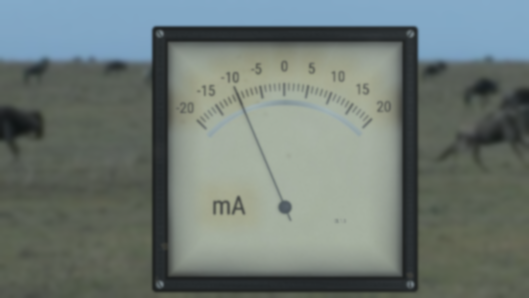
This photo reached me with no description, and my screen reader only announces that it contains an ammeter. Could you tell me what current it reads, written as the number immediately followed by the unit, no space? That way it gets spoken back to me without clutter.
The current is -10mA
